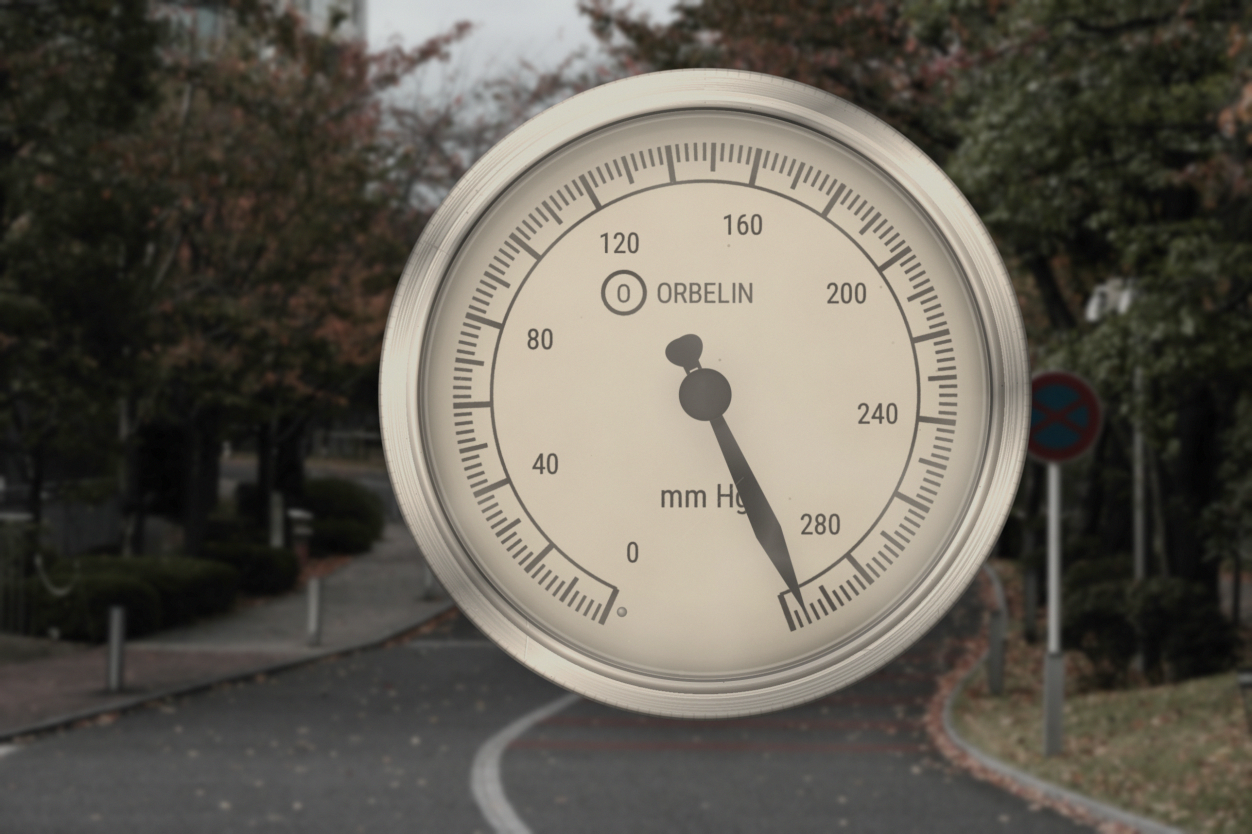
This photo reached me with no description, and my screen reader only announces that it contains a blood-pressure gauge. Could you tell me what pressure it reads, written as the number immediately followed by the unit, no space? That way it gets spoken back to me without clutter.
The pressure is 296mmHg
